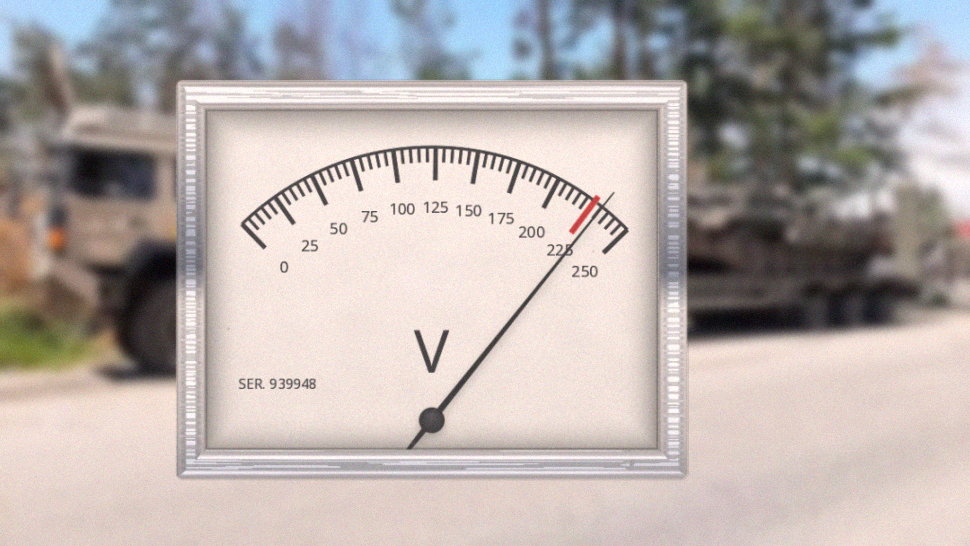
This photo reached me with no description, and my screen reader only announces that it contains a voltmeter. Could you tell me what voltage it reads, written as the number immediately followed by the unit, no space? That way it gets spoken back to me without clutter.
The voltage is 230V
